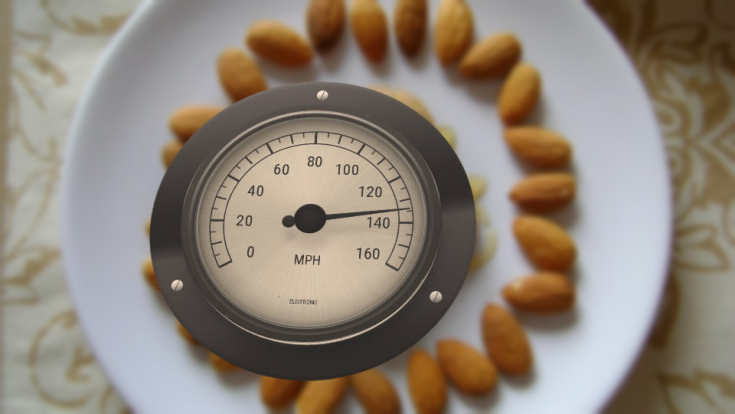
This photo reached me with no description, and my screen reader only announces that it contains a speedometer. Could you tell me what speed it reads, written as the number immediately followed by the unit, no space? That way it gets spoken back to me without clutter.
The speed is 135mph
